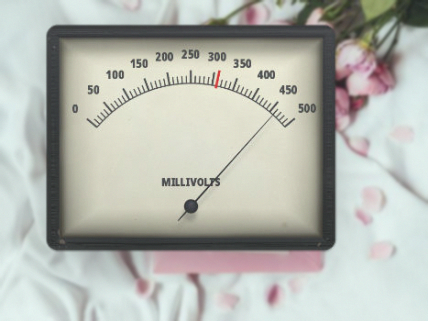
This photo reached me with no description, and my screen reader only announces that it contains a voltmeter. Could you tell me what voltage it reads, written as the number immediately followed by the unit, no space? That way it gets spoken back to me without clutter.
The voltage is 460mV
